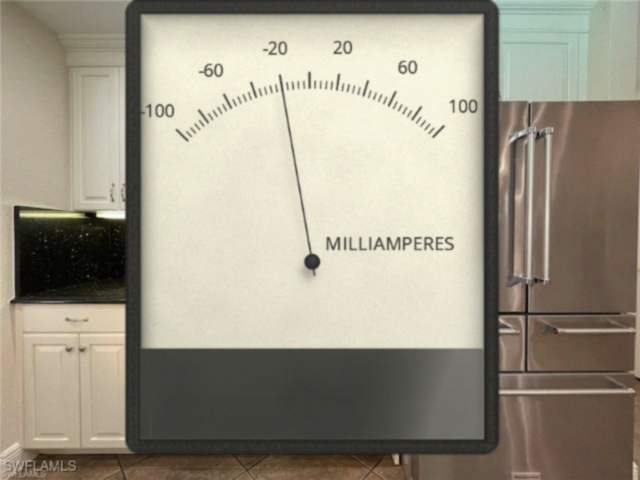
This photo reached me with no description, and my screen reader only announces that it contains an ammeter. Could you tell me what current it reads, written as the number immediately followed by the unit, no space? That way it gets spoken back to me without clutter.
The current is -20mA
